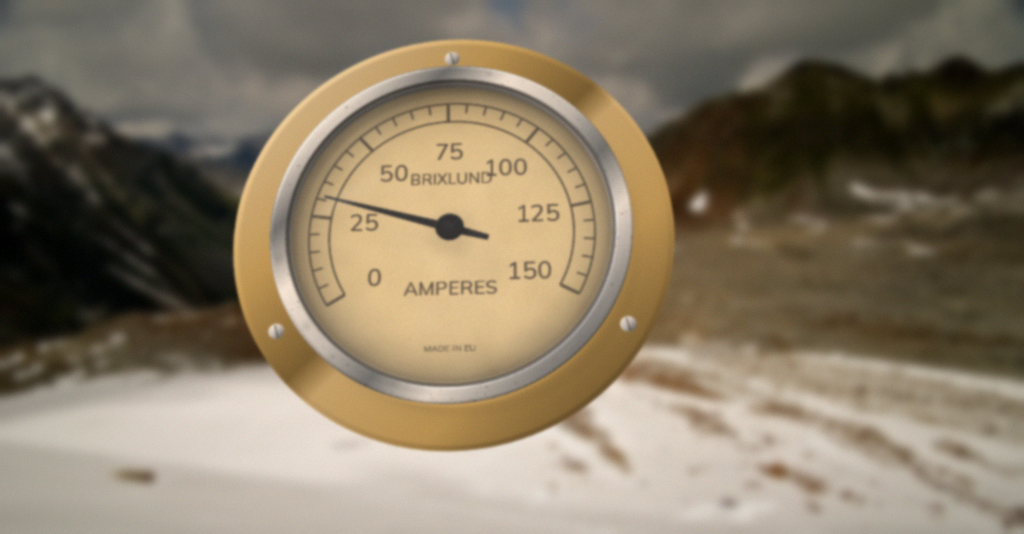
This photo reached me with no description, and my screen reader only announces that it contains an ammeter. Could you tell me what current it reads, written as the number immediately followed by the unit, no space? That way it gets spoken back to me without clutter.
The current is 30A
